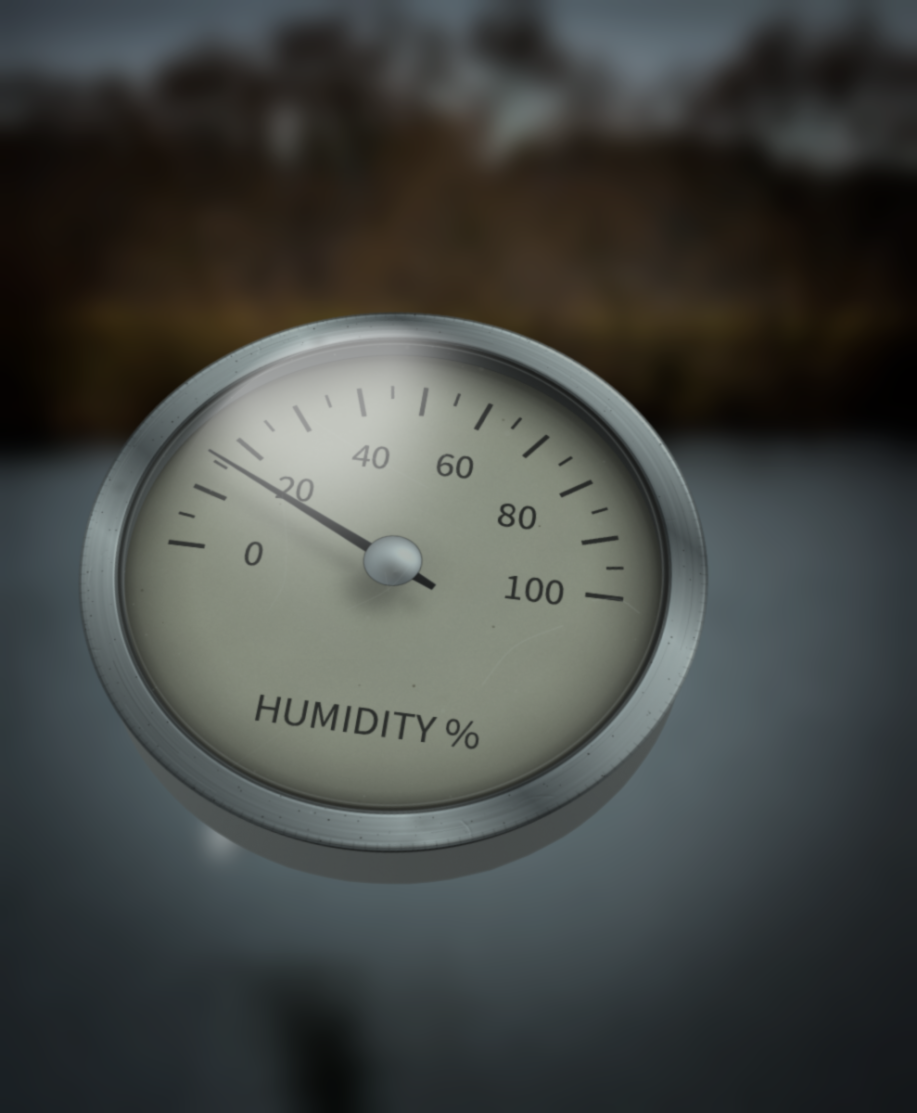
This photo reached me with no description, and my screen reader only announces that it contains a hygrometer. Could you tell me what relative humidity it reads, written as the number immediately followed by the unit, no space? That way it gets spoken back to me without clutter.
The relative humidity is 15%
